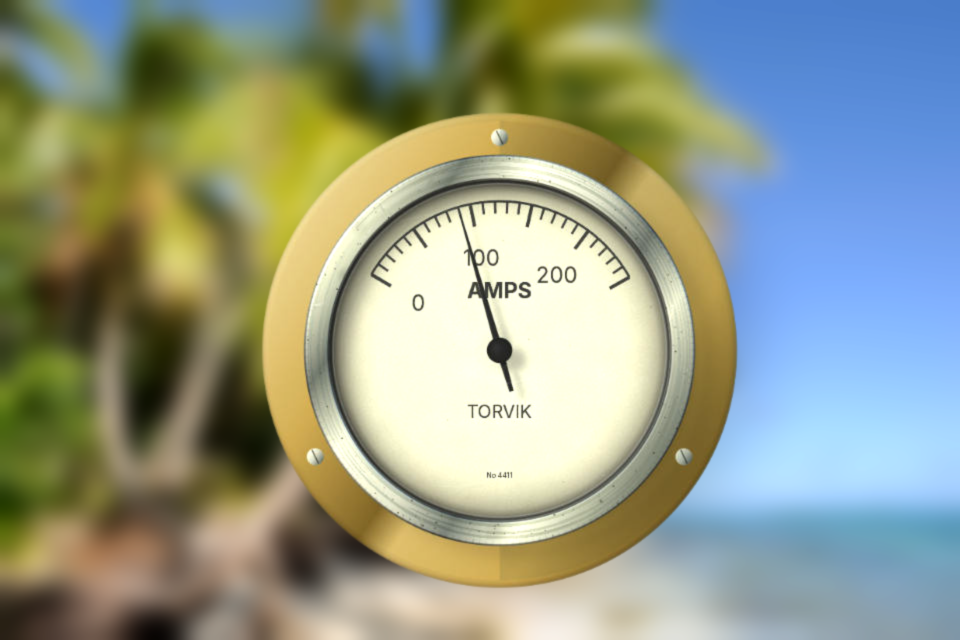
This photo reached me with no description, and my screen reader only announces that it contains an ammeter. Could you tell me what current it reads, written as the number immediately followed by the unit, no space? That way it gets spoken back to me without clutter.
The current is 90A
